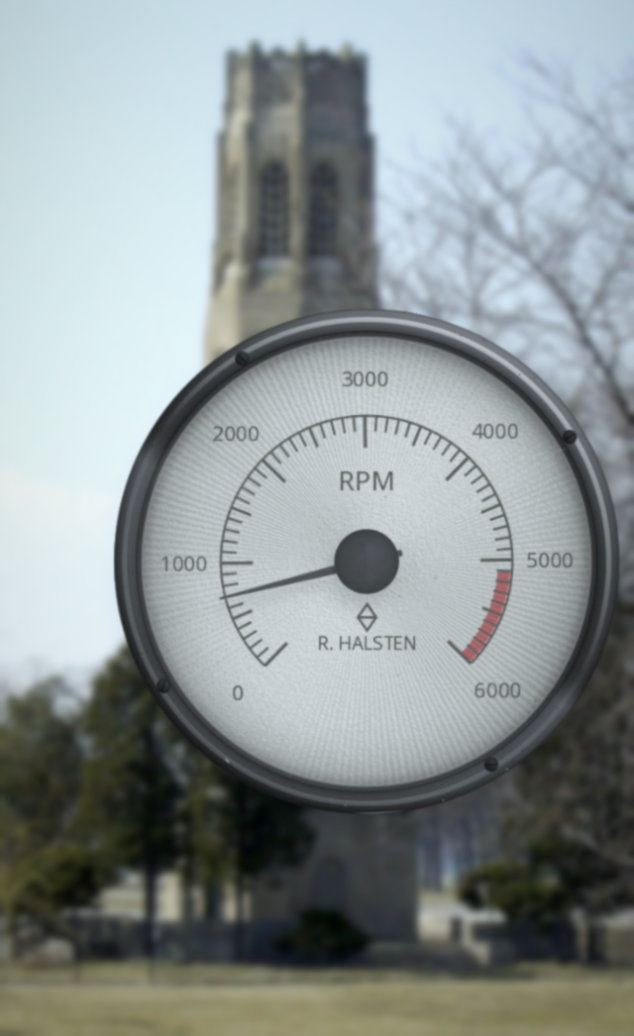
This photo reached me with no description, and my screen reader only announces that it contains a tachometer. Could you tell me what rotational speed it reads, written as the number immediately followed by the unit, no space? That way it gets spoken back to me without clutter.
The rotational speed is 700rpm
